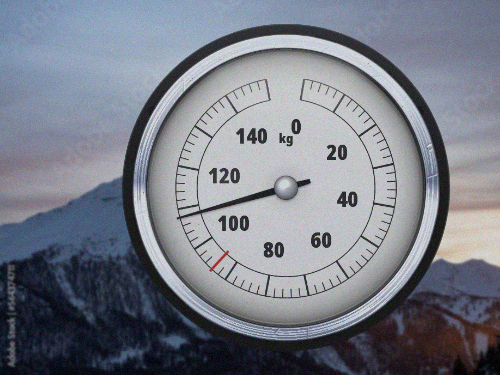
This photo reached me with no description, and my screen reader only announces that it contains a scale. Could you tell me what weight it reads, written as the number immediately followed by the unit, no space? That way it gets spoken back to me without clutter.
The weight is 108kg
